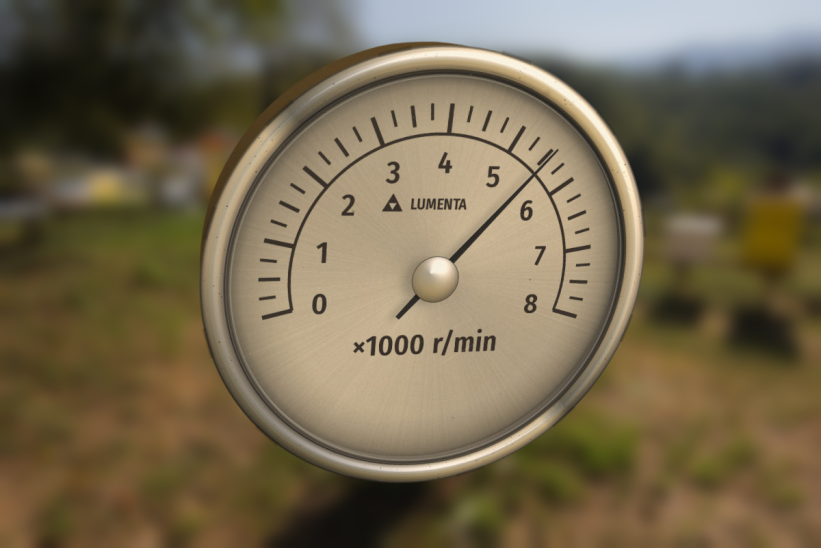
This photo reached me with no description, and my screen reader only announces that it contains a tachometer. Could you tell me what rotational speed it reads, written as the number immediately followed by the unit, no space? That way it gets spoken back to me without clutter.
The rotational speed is 5500rpm
